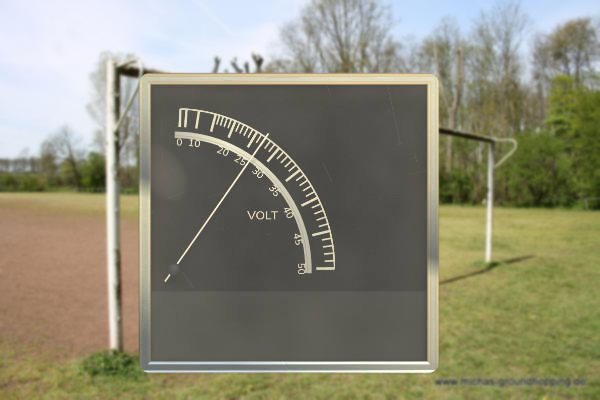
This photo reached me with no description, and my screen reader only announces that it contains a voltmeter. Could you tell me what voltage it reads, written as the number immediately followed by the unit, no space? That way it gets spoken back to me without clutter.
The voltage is 27V
